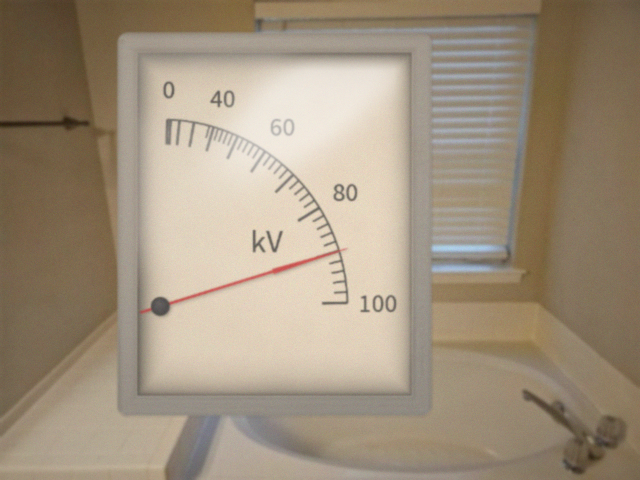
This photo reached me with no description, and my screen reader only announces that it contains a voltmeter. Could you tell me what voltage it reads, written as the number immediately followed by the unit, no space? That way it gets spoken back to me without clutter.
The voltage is 90kV
